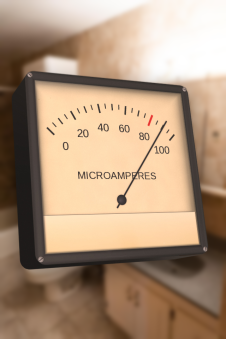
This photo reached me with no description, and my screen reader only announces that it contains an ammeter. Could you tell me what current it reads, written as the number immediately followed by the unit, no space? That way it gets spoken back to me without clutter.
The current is 90µA
